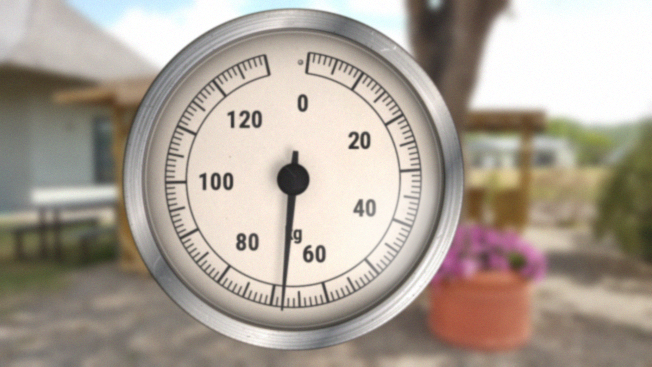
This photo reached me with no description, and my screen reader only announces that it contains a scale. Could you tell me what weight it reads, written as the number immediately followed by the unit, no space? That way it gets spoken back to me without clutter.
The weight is 68kg
